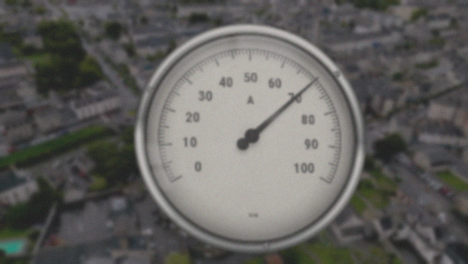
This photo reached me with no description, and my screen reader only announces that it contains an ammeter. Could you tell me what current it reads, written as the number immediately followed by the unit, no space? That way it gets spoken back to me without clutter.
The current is 70A
